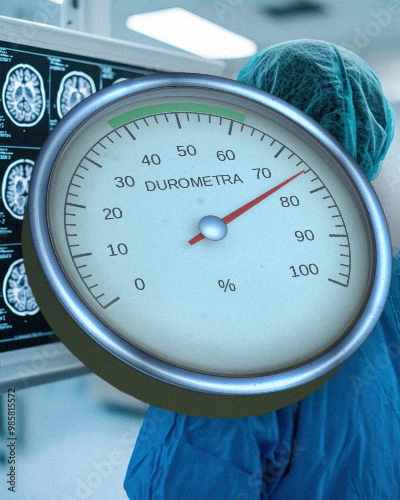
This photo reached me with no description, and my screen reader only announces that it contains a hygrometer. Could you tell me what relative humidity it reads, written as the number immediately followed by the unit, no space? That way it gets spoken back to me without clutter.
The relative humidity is 76%
